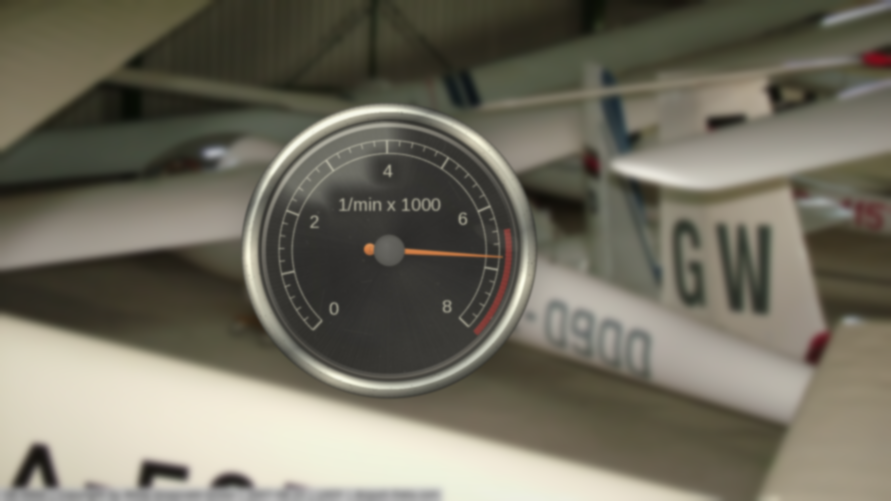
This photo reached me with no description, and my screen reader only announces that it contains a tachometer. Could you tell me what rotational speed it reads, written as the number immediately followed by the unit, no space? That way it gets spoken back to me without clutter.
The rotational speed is 6800rpm
